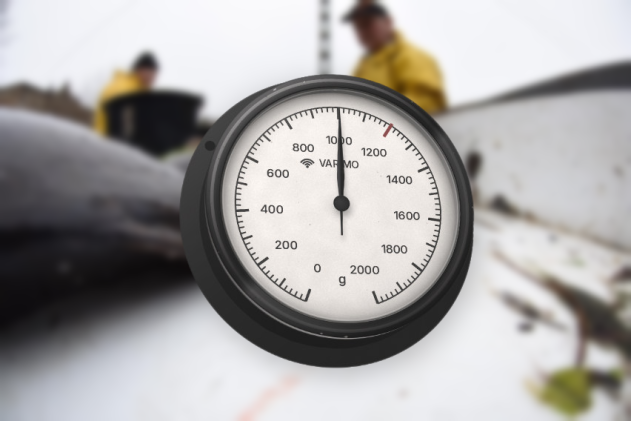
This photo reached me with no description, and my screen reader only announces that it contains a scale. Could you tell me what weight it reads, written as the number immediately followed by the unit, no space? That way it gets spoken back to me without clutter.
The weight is 1000g
